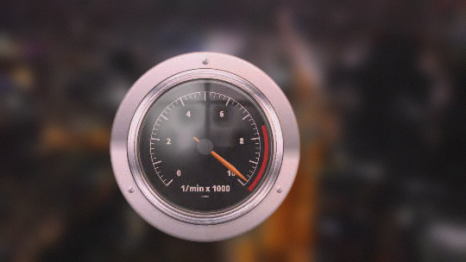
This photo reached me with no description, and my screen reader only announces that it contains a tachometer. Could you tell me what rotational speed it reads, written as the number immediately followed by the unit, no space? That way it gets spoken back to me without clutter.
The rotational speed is 9800rpm
